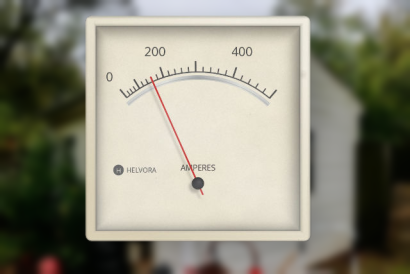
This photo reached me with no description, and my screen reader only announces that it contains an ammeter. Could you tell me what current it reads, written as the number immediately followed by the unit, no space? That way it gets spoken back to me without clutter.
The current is 160A
